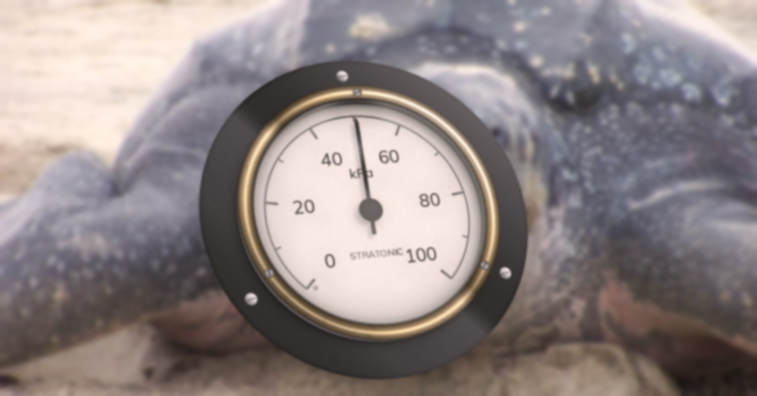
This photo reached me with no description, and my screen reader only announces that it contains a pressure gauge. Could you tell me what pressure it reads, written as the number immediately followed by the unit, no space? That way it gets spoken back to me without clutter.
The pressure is 50kPa
